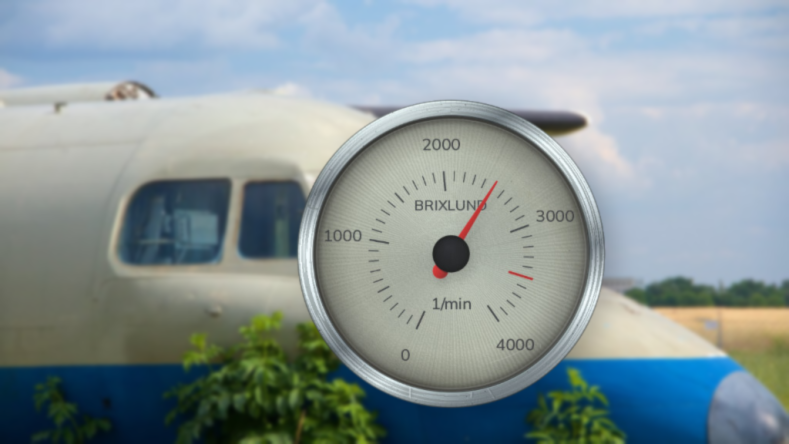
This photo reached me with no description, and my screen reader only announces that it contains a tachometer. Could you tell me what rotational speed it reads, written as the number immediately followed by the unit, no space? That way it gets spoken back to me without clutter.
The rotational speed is 2500rpm
